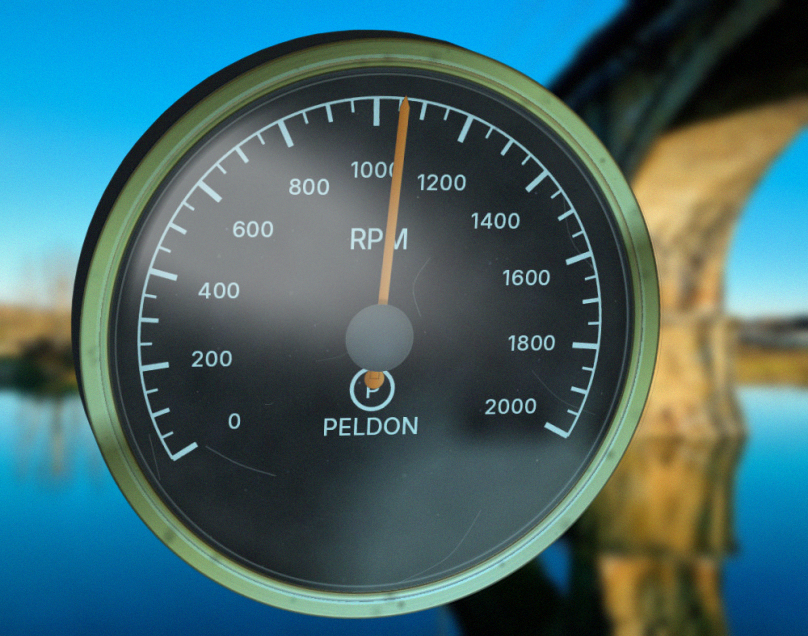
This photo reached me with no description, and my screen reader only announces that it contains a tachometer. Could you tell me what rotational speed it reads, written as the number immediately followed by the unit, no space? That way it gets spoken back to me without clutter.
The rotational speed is 1050rpm
